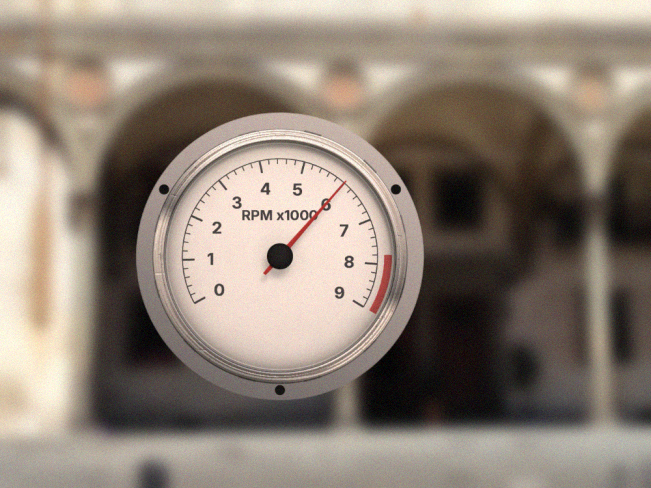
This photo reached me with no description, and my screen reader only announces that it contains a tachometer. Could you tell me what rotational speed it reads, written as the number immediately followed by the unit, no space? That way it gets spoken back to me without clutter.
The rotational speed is 6000rpm
